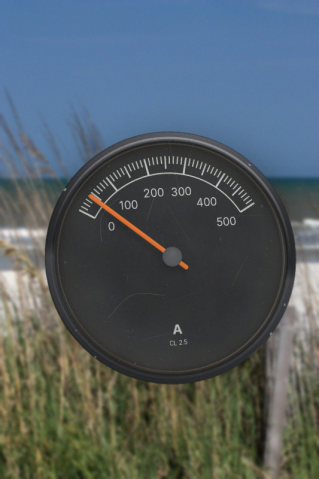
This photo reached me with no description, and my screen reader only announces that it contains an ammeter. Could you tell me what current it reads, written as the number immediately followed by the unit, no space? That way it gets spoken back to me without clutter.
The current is 40A
